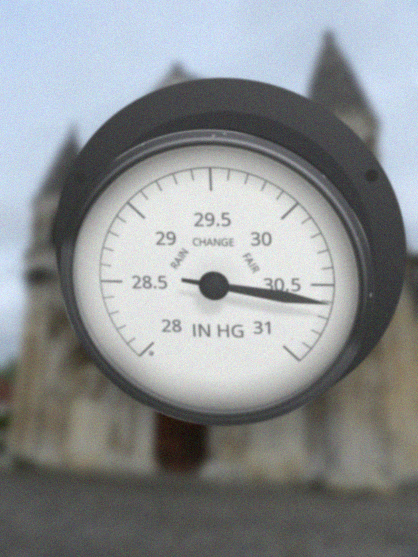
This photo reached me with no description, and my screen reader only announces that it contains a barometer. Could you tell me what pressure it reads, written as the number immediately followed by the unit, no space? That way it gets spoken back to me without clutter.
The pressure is 30.6inHg
